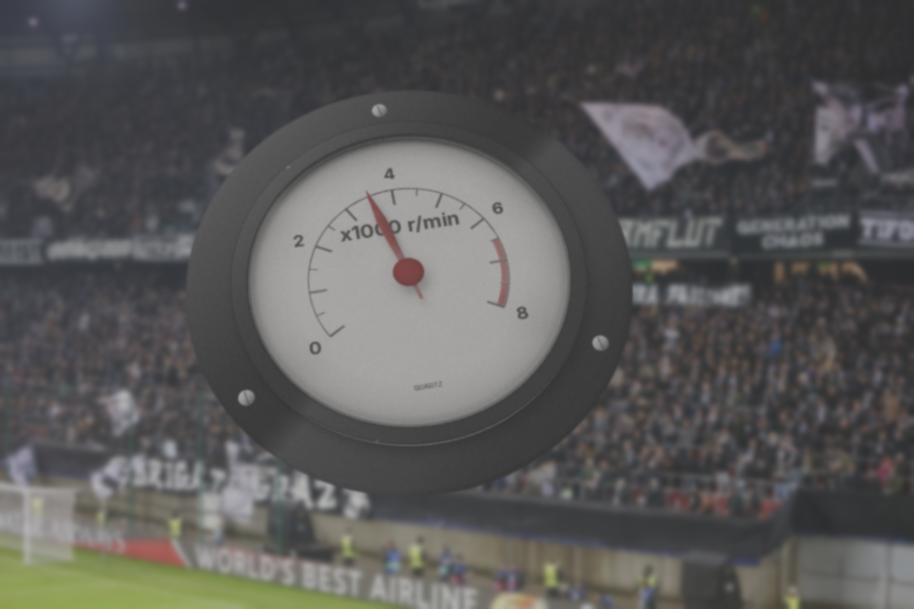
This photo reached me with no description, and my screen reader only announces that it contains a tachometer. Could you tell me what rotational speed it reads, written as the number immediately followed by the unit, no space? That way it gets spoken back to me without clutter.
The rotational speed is 3500rpm
